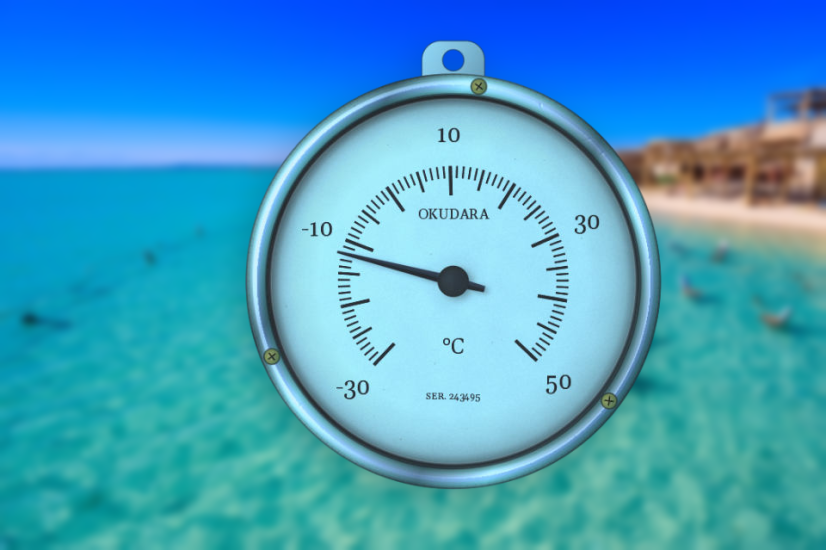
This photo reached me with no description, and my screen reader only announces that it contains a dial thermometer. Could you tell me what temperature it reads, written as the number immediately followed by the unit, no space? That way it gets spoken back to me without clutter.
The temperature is -12°C
